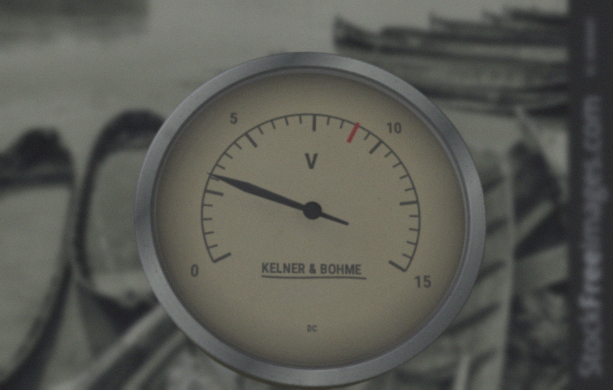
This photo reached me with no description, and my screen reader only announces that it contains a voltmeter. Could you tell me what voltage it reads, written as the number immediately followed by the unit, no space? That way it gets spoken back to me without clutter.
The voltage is 3V
